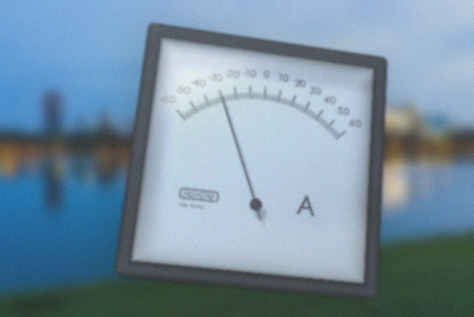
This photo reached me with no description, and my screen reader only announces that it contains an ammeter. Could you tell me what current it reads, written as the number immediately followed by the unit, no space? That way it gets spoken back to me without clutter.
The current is -30A
